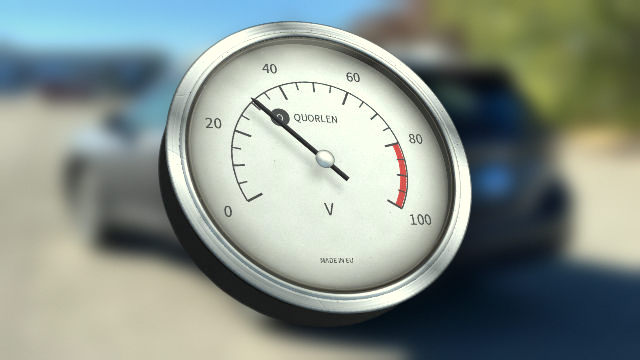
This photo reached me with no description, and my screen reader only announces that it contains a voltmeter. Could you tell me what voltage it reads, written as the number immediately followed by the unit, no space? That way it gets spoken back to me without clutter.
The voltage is 30V
